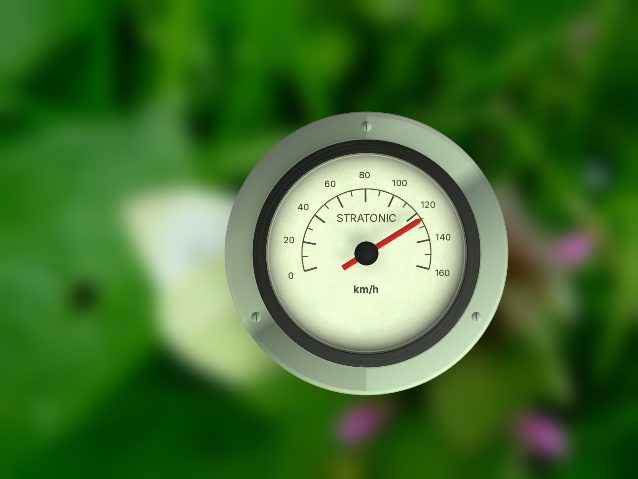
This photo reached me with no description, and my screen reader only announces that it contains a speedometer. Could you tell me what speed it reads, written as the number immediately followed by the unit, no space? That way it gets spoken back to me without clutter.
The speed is 125km/h
